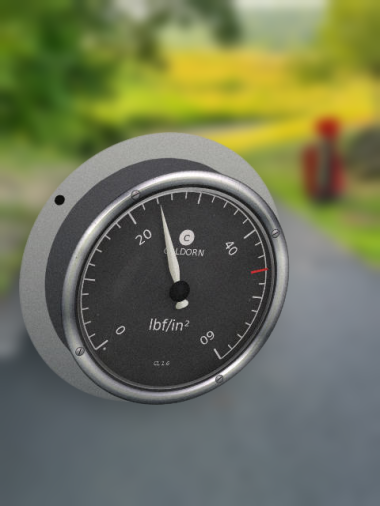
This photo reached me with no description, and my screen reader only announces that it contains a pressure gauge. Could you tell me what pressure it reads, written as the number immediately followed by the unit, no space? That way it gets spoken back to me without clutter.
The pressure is 24psi
